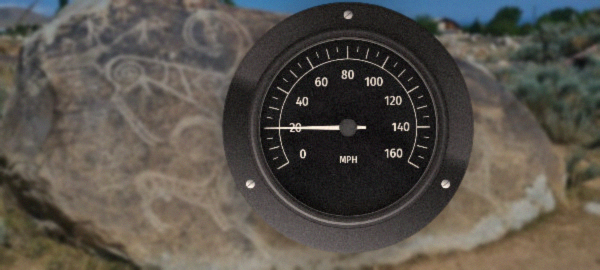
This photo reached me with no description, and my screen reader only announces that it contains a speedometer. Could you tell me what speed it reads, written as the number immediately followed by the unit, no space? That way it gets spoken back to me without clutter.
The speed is 20mph
